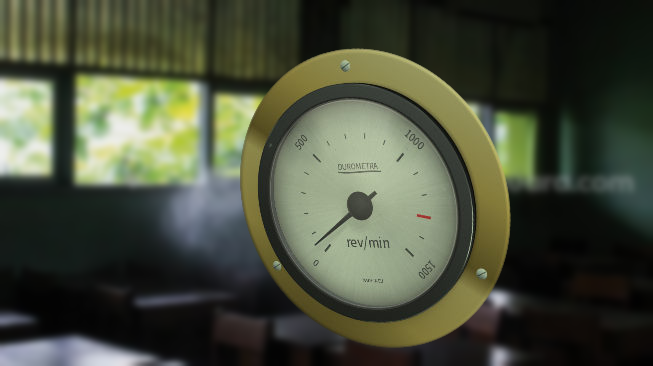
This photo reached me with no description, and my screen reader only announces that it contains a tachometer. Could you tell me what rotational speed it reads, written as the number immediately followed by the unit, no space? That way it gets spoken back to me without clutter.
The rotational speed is 50rpm
